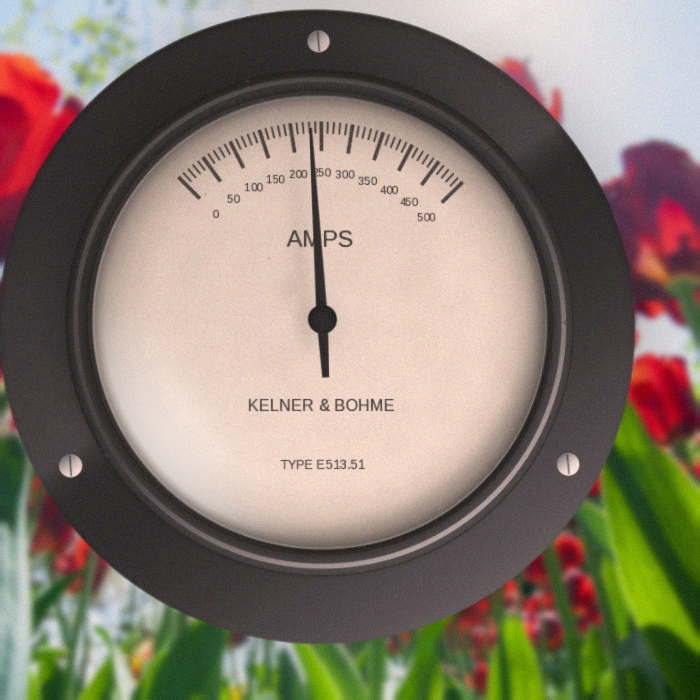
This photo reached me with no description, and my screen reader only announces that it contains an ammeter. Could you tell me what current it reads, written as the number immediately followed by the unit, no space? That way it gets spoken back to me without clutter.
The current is 230A
